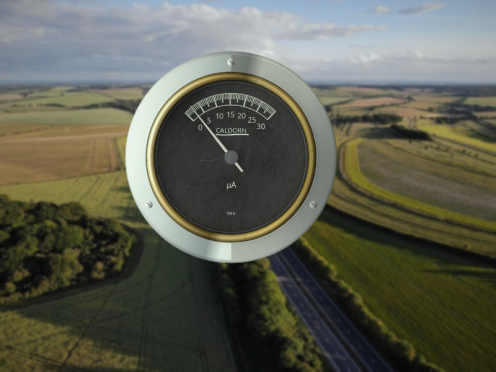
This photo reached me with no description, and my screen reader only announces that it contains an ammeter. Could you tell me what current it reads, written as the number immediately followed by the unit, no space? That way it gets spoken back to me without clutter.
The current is 2.5µA
